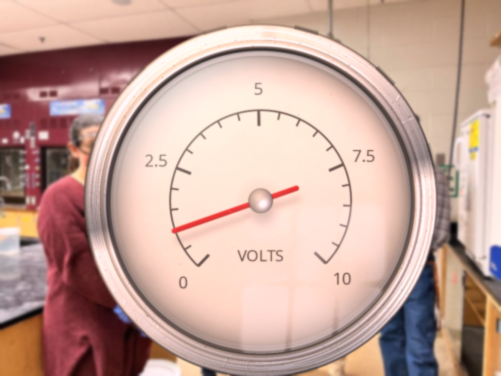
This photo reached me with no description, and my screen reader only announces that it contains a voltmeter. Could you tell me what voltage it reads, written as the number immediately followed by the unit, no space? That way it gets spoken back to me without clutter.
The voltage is 1V
